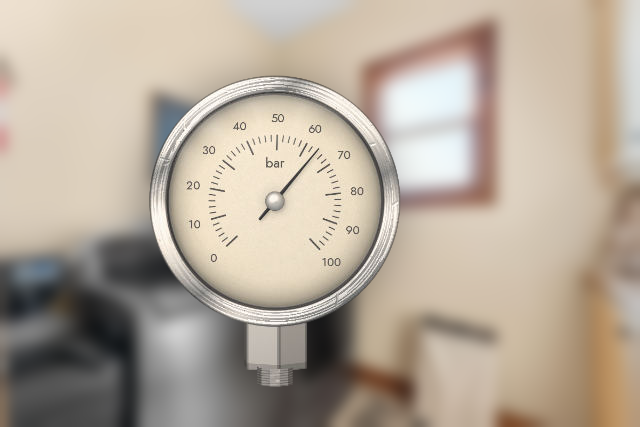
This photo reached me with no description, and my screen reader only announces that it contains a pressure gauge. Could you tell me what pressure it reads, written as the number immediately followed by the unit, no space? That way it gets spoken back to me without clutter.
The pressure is 64bar
